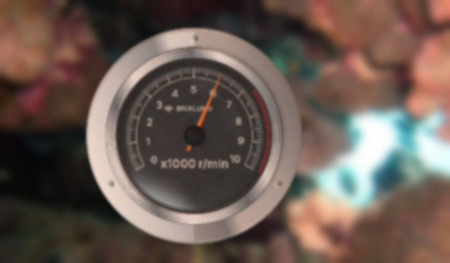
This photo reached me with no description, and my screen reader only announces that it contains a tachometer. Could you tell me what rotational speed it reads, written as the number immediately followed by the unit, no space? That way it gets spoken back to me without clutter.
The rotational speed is 6000rpm
